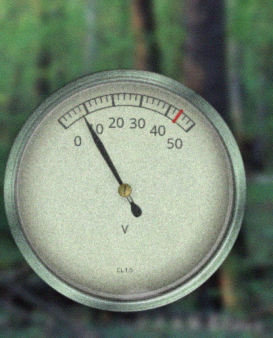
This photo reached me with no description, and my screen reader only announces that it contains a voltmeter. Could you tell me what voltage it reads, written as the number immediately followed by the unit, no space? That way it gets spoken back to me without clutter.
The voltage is 8V
